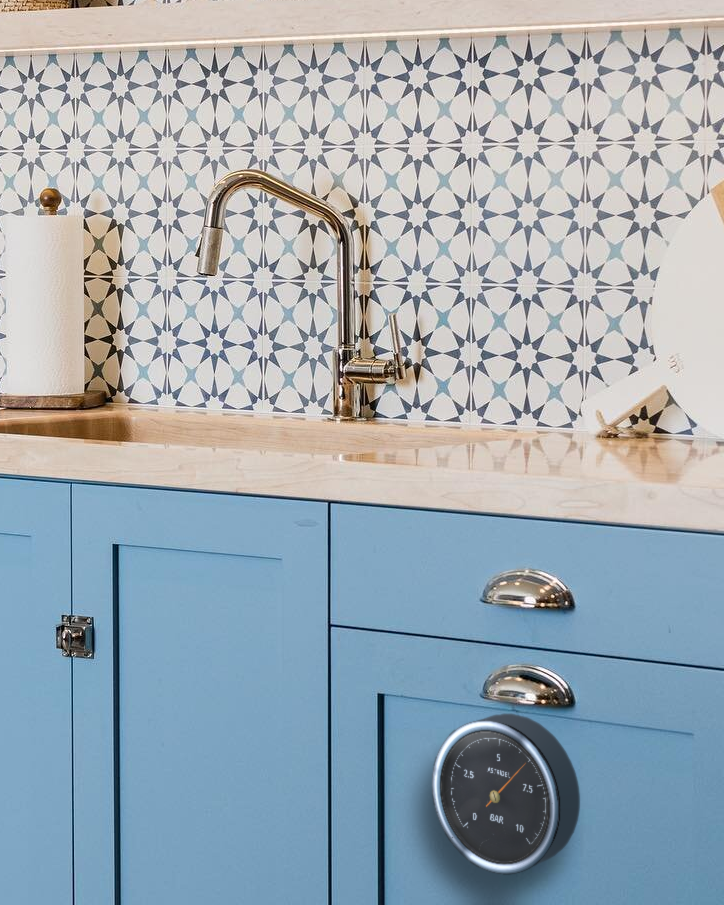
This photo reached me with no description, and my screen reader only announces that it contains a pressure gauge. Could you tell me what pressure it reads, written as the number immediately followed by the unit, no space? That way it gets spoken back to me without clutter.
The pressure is 6.5bar
